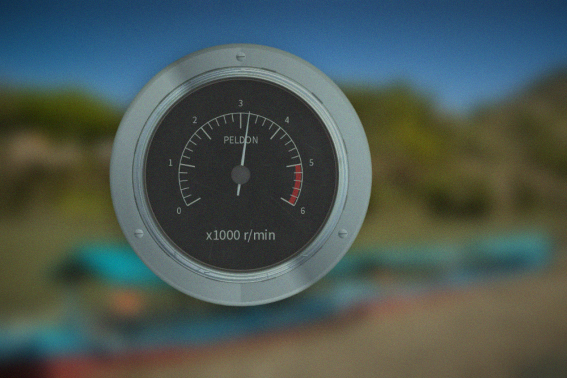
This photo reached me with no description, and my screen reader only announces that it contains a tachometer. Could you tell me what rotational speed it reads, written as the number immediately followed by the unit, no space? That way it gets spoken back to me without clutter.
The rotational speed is 3200rpm
